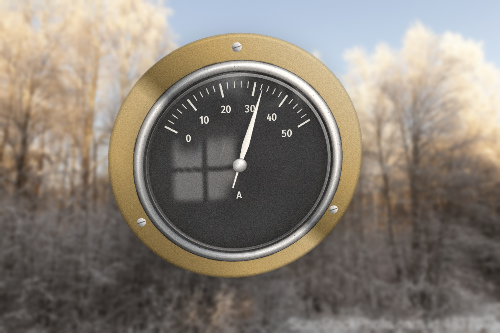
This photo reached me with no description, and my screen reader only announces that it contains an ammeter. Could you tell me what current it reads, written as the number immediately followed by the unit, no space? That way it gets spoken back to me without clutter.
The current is 32A
